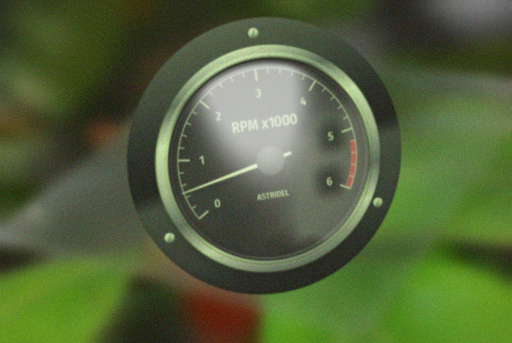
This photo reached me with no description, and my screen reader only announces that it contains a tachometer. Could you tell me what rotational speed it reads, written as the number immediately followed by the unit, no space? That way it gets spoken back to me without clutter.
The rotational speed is 500rpm
